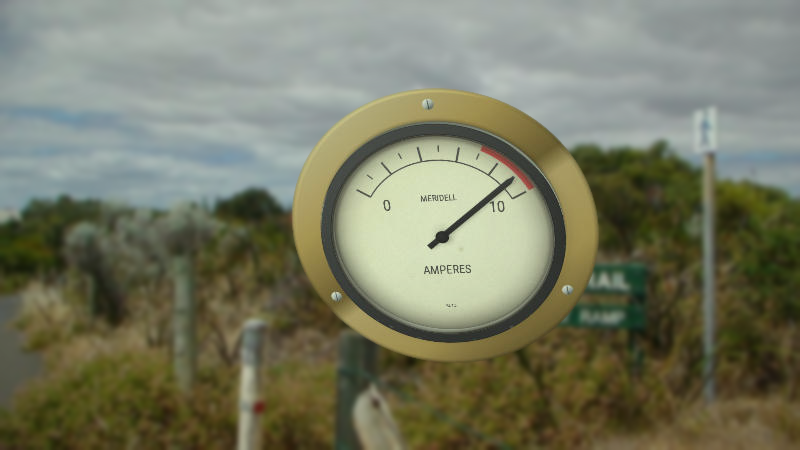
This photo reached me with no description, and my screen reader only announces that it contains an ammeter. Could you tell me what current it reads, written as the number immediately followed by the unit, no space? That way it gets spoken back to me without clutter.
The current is 9A
